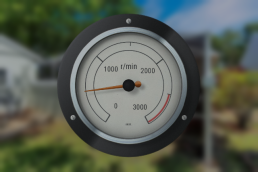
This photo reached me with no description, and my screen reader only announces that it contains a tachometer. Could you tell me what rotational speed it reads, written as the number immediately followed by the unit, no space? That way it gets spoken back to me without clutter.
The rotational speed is 500rpm
